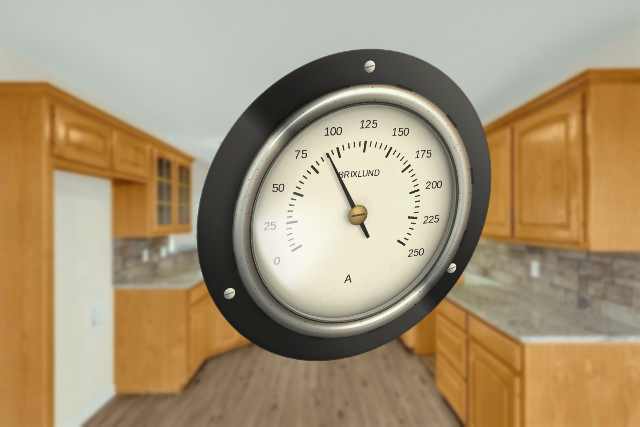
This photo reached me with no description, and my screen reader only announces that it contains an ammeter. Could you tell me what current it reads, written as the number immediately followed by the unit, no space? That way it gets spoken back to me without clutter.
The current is 90A
